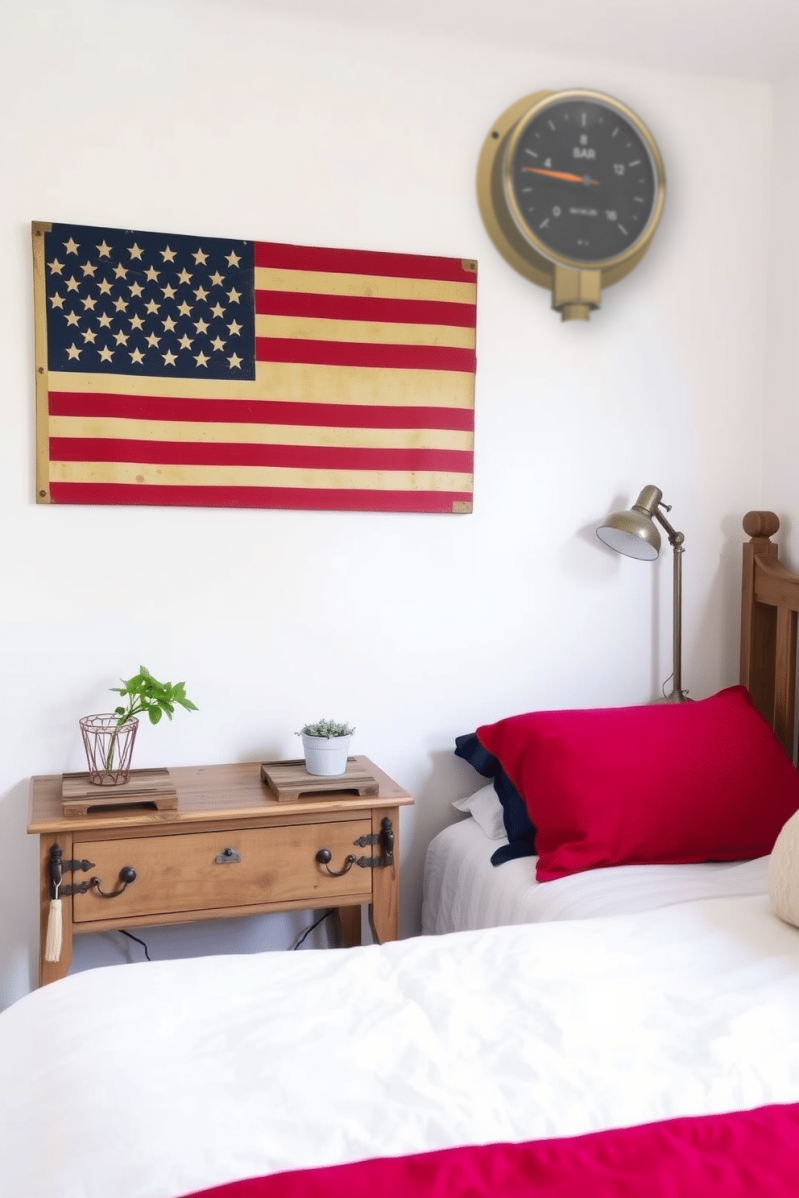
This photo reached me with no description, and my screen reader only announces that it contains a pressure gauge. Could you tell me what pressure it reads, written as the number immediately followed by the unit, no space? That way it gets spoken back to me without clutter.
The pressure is 3bar
